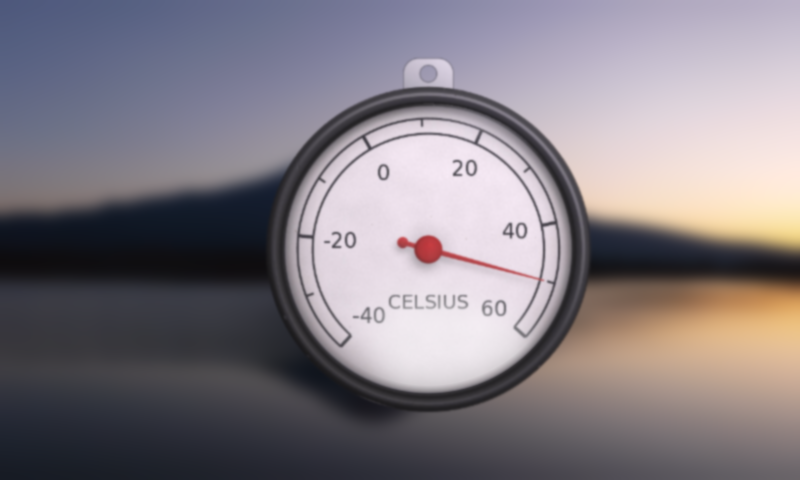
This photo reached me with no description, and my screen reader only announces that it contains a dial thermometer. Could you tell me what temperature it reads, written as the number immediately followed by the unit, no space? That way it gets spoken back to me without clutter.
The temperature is 50°C
